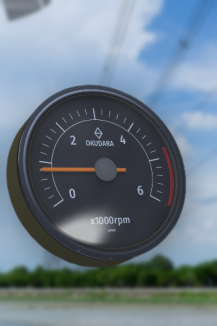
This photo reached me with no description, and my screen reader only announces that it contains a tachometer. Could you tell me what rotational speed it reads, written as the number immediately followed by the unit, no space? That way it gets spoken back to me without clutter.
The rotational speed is 800rpm
